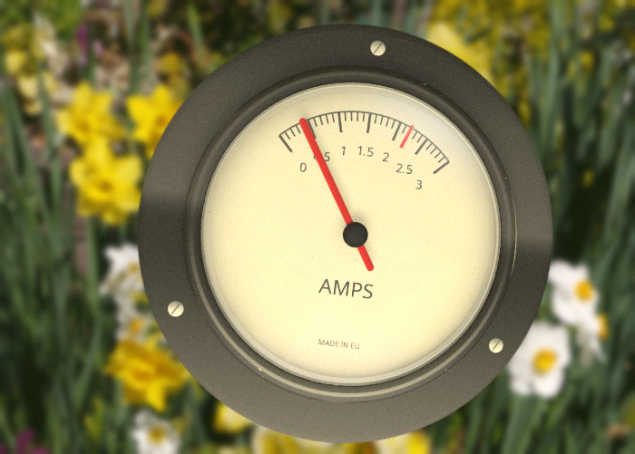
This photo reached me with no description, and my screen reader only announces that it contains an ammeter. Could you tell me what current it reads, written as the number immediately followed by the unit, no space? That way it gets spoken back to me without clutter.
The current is 0.4A
